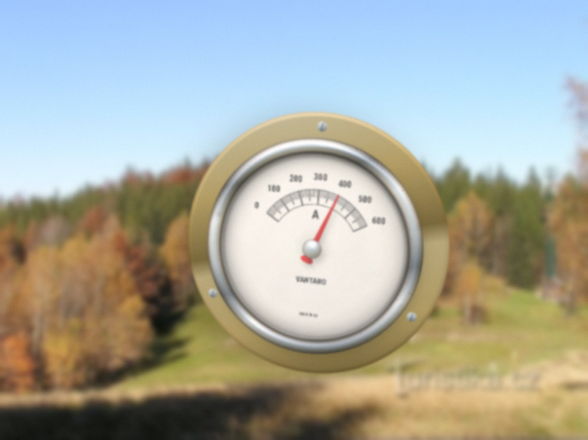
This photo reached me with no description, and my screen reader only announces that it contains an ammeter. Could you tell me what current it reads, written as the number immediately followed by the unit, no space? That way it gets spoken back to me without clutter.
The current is 400A
